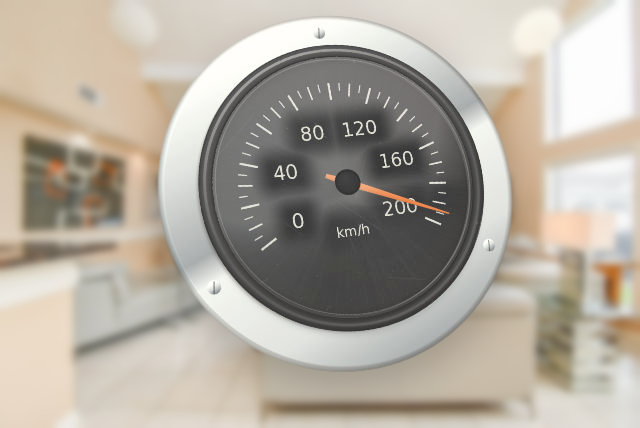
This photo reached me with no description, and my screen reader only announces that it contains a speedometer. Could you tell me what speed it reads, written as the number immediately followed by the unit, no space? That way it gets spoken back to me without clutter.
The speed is 195km/h
